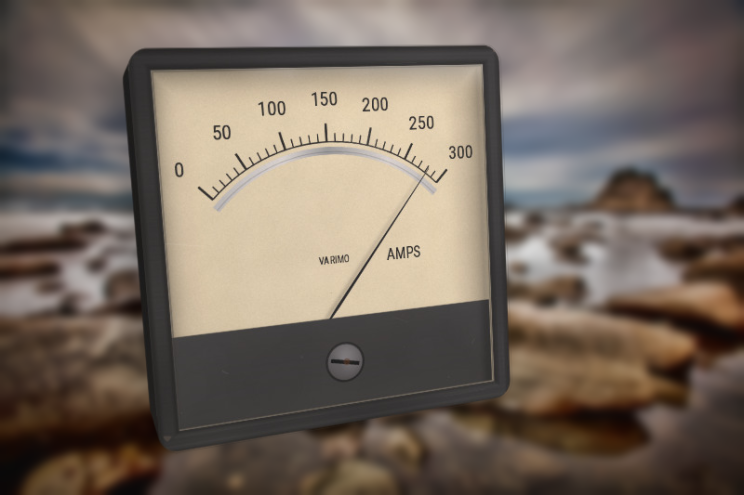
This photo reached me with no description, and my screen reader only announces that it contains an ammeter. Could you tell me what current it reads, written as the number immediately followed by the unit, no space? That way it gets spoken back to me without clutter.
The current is 280A
